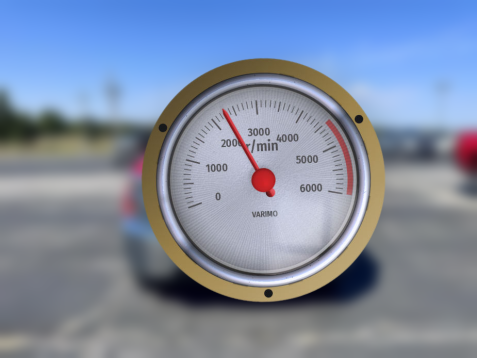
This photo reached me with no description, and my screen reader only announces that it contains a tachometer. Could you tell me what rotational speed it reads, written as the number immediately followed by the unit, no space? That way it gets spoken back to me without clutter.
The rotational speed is 2300rpm
